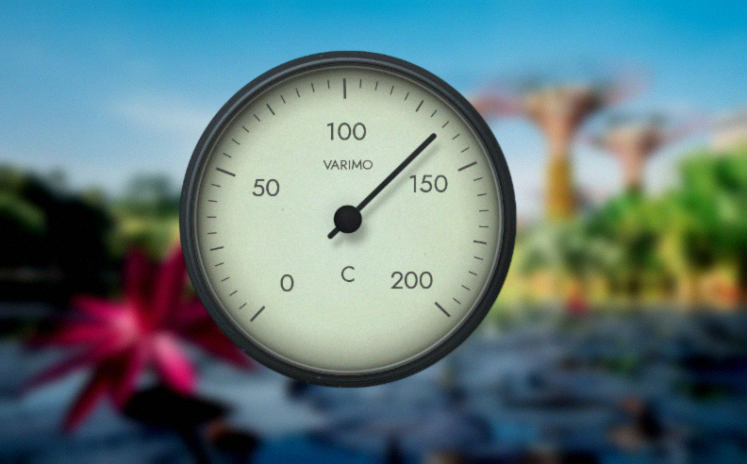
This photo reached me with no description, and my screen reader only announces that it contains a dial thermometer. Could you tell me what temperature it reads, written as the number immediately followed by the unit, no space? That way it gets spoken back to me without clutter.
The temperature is 135°C
